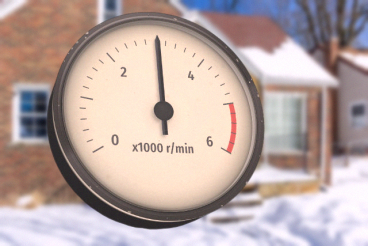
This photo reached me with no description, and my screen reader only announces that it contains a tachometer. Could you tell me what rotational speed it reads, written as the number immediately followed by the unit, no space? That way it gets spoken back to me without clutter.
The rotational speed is 3000rpm
